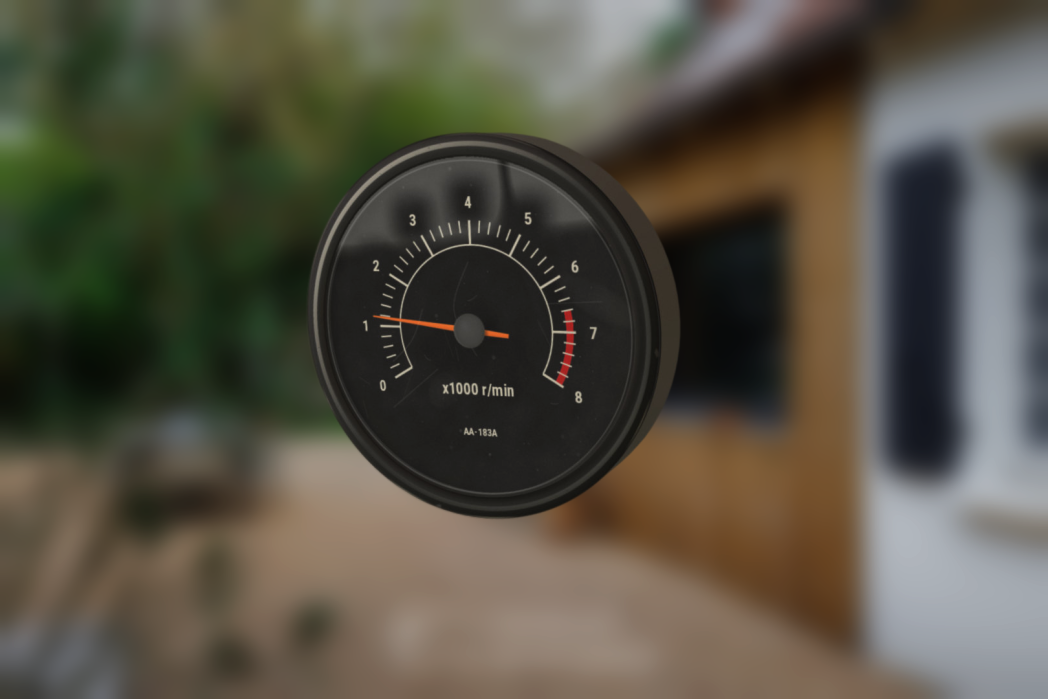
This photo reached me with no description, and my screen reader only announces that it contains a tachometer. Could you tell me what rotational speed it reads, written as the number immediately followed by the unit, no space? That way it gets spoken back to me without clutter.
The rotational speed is 1200rpm
